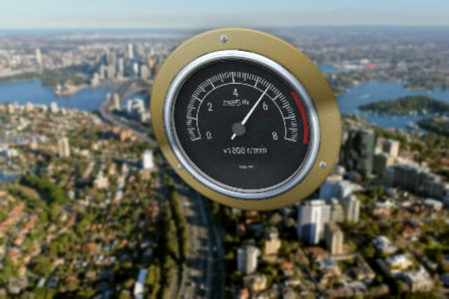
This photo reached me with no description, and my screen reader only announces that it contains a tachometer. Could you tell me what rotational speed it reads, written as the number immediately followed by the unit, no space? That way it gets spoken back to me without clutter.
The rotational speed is 5500rpm
